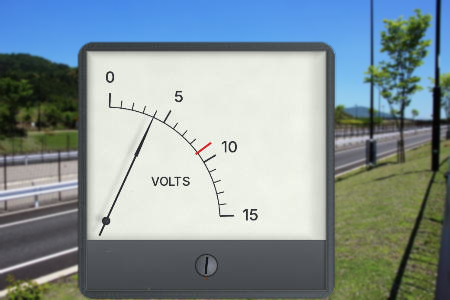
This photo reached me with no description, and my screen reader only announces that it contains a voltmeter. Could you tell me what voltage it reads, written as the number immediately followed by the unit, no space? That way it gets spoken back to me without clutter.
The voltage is 4V
